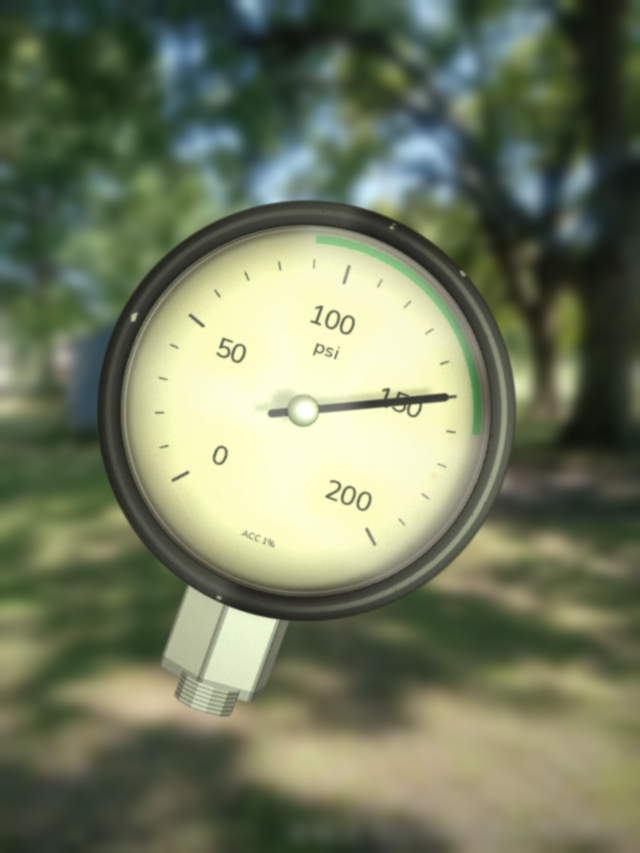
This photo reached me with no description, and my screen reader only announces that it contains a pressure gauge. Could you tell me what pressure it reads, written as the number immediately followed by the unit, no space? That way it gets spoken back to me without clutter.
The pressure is 150psi
